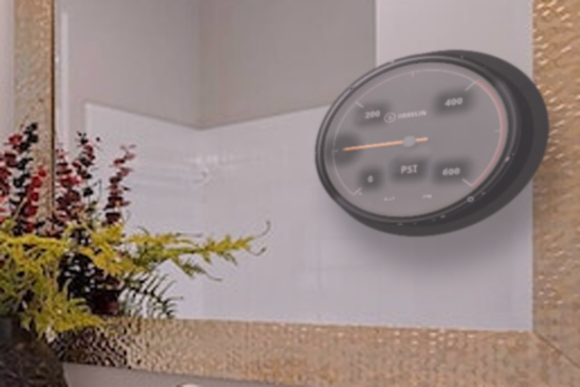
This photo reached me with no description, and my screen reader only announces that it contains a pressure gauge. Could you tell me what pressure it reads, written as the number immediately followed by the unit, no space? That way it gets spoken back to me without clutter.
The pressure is 100psi
